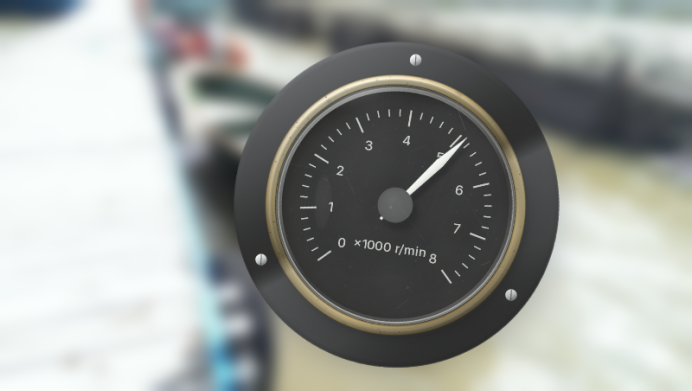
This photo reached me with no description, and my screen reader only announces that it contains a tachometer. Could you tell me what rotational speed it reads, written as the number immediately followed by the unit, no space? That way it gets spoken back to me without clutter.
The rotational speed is 5100rpm
